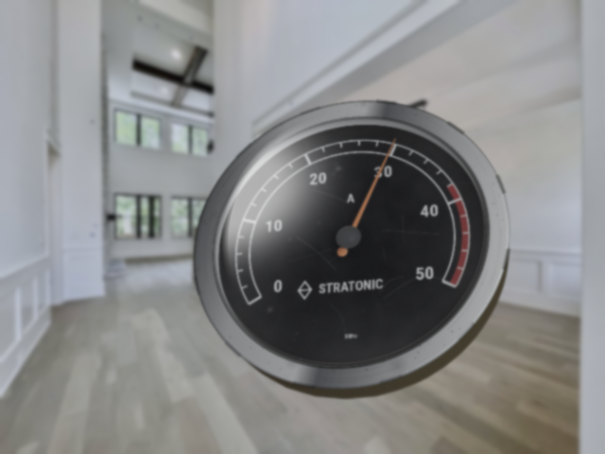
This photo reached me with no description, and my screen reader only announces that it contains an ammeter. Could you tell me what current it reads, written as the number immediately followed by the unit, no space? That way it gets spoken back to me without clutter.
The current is 30A
